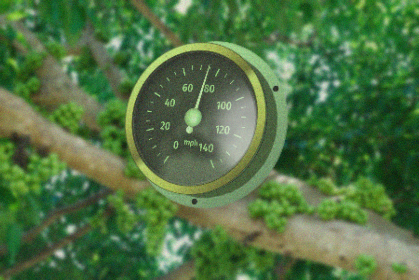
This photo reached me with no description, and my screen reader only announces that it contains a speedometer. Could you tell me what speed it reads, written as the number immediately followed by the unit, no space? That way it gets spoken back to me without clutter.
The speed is 75mph
